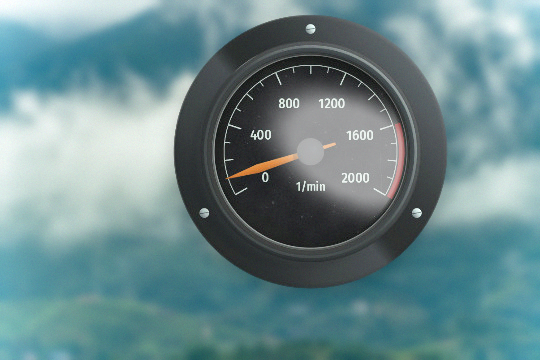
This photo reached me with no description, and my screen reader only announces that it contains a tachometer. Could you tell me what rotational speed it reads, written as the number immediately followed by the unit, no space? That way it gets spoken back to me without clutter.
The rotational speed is 100rpm
